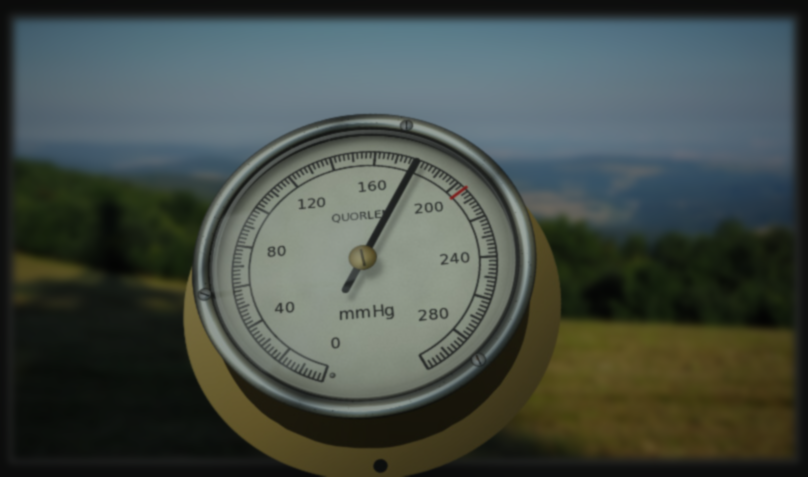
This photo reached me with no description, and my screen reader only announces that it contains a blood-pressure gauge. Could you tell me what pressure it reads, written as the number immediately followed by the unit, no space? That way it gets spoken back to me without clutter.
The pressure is 180mmHg
